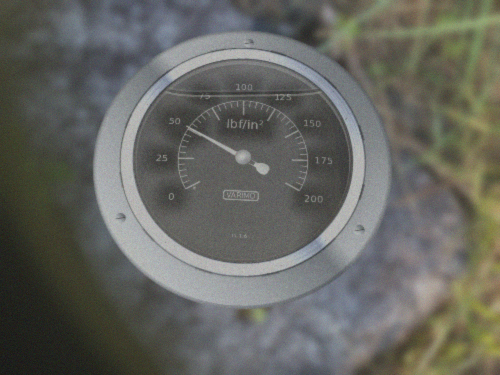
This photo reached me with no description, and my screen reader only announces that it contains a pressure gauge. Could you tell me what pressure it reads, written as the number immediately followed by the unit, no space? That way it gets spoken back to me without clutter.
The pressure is 50psi
